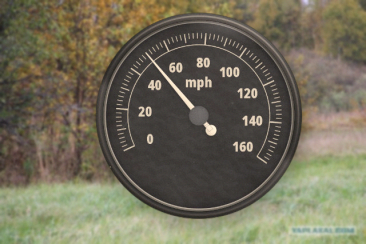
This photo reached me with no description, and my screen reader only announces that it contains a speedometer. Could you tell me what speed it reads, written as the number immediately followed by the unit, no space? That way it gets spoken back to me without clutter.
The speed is 50mph
